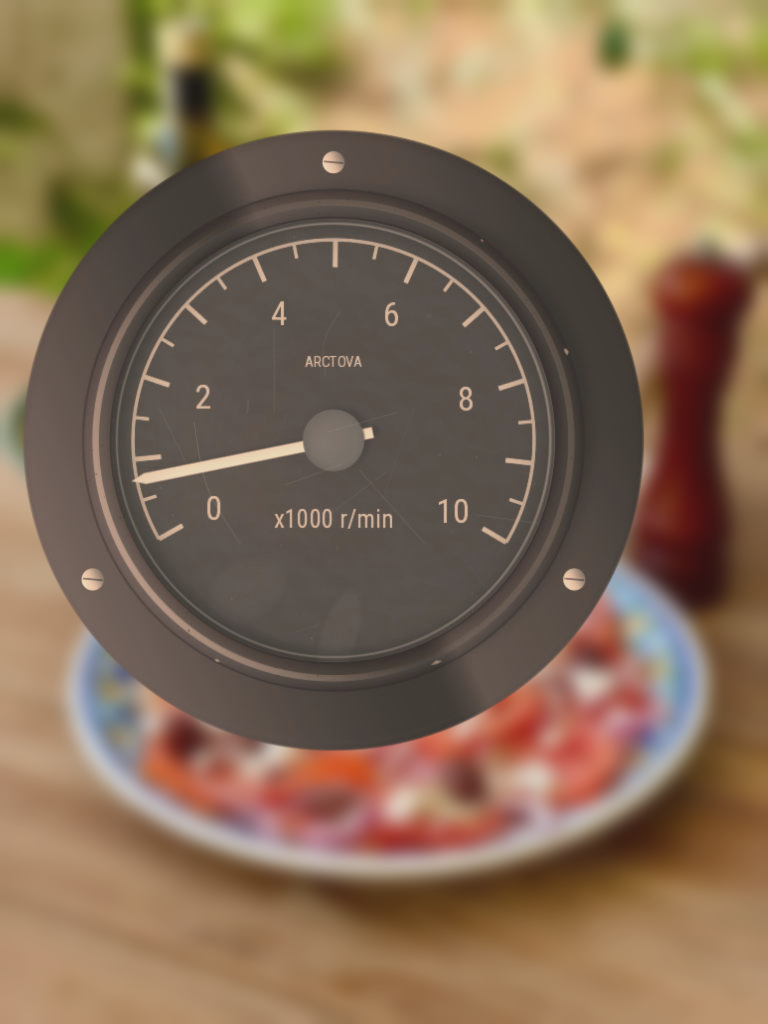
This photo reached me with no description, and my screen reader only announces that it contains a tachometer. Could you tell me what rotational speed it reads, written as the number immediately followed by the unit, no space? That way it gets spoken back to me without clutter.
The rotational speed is 750rpm
